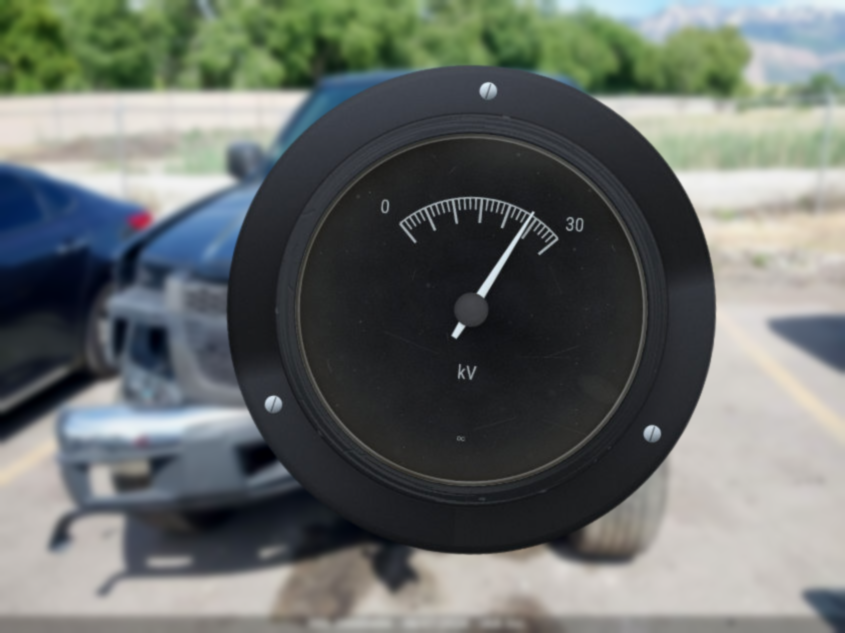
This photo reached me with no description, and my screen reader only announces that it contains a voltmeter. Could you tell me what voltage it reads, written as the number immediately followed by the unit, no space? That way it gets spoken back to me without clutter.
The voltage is 24kV
